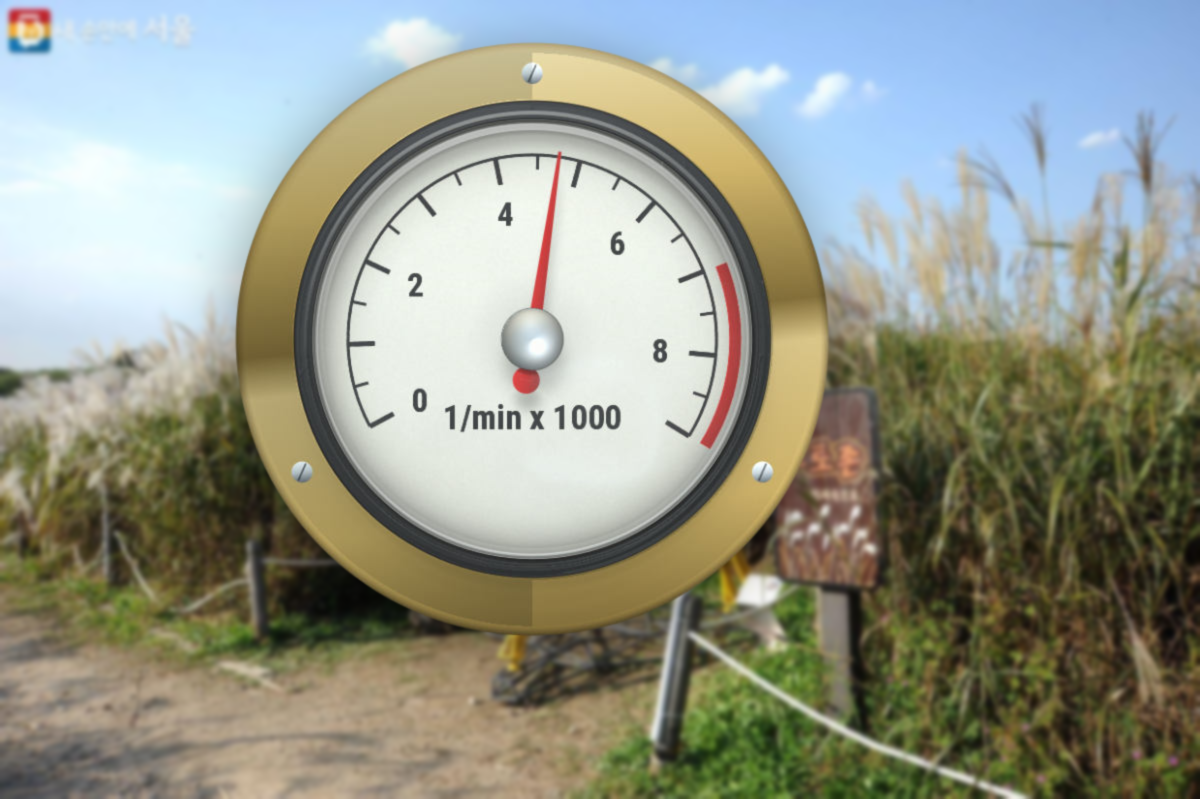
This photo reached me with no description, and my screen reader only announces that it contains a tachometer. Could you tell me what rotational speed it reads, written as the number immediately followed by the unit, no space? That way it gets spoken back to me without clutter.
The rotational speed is 4750rpm
